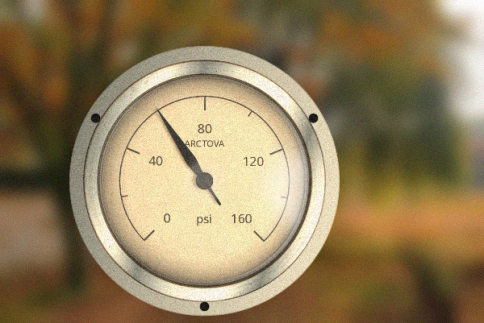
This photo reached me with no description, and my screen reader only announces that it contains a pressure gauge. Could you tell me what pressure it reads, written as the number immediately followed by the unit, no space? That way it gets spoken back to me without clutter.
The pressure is 60psi
